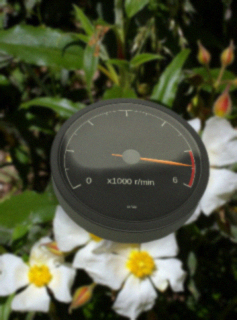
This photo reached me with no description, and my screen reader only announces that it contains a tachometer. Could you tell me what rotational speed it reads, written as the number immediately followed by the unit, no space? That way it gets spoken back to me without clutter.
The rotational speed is 5500rpm
